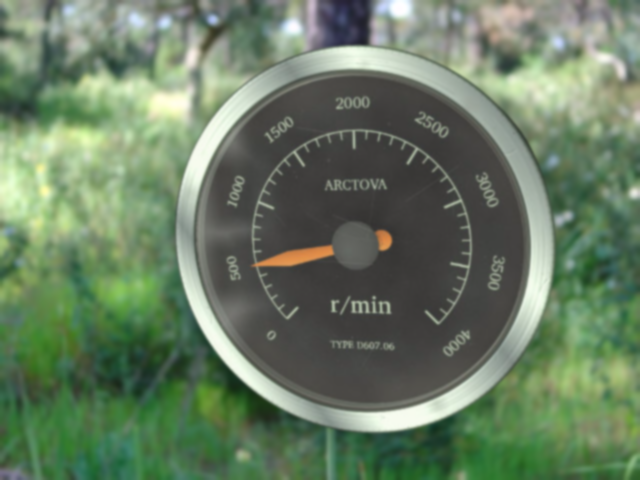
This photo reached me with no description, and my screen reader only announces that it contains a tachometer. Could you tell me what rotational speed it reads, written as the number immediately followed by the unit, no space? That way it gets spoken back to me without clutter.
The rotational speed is 500rpm
